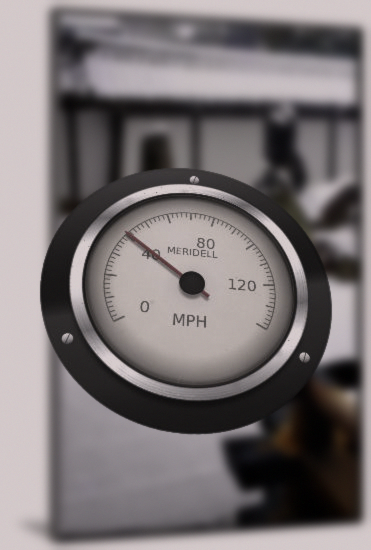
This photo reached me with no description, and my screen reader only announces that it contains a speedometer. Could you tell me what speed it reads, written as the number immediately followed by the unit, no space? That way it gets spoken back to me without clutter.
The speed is 40mph
